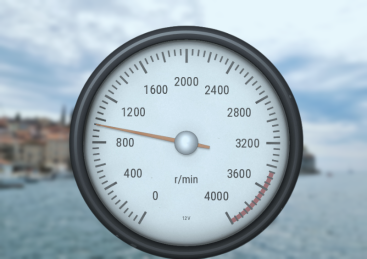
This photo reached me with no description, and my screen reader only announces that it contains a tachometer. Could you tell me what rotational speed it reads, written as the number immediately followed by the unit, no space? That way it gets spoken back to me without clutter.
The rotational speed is 950rpm
